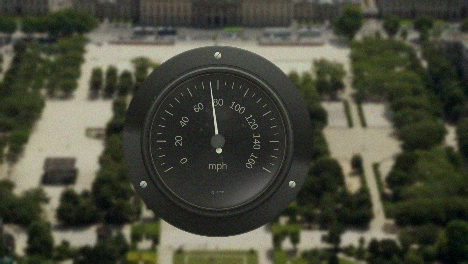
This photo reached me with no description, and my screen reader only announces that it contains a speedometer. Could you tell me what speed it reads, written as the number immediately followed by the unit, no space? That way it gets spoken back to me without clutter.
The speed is 75mph
